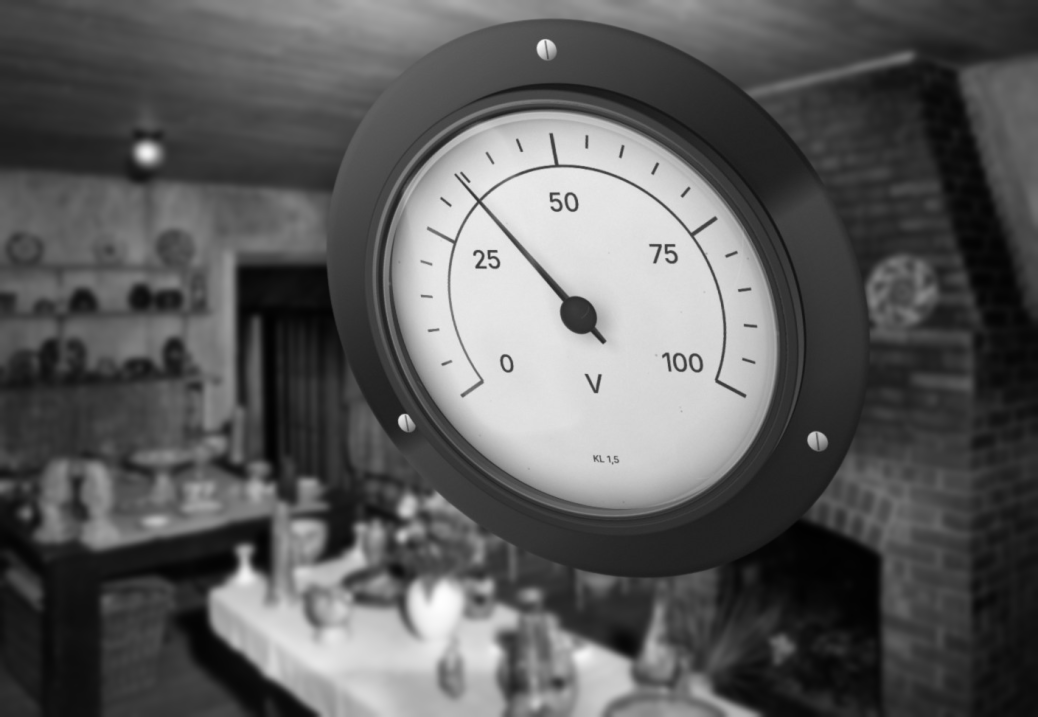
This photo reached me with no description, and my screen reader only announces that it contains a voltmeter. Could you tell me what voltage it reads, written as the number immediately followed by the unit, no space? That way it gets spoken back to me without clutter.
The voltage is 35V
